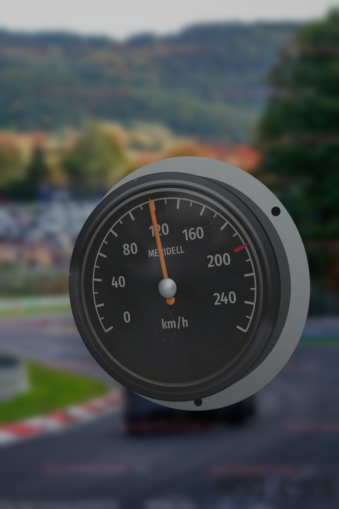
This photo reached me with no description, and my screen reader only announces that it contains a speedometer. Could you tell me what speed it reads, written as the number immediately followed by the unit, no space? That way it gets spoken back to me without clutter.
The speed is 120km/h
